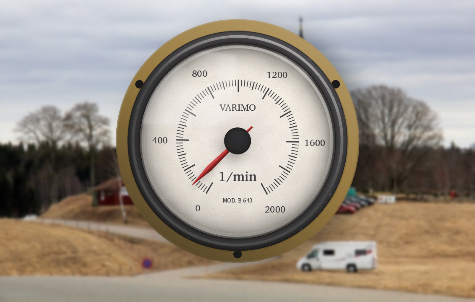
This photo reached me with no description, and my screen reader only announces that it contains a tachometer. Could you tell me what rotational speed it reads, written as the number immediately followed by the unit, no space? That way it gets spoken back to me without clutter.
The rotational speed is 100rpm
